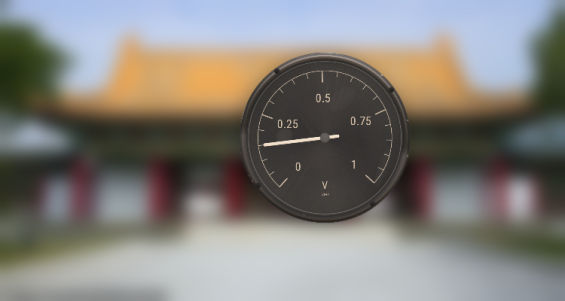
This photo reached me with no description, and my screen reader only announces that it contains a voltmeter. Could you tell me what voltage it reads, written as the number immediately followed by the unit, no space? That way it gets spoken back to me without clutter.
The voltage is 0.15V
